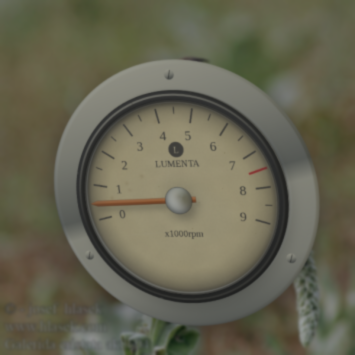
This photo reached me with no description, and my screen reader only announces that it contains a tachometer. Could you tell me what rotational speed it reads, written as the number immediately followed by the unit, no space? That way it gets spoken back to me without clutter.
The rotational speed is 500rpm
